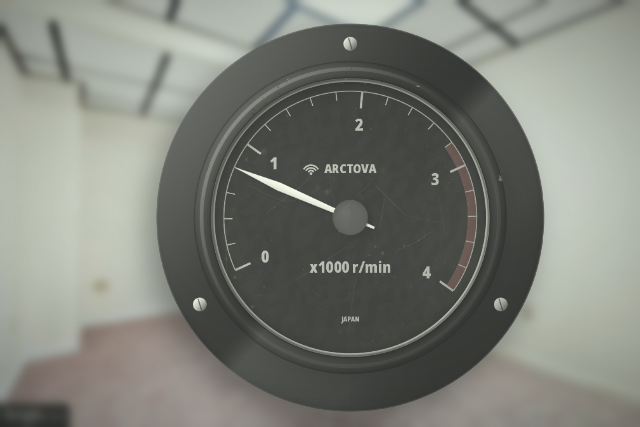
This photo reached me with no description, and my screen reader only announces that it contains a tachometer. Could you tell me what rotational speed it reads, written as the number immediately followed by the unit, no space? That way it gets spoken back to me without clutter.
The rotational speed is 800rpm
